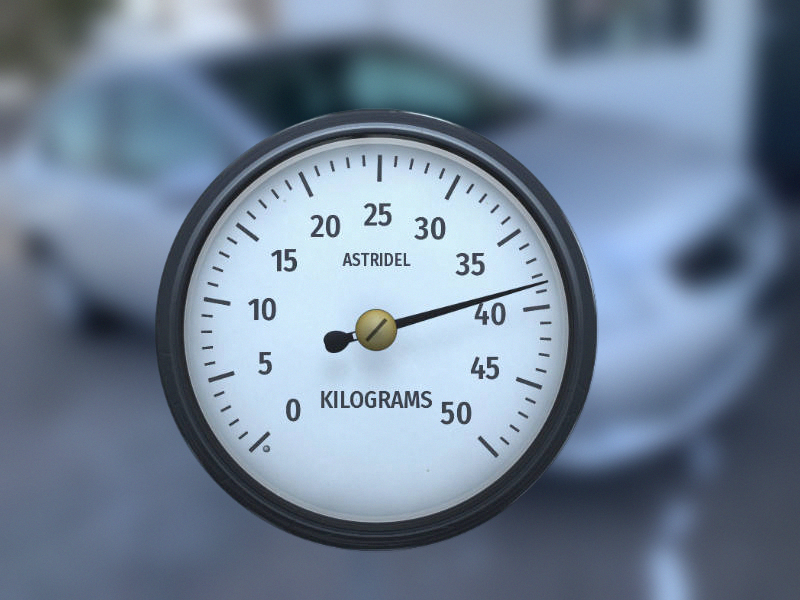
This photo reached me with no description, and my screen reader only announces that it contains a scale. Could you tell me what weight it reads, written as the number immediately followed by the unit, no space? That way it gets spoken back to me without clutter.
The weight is 38.5kg
